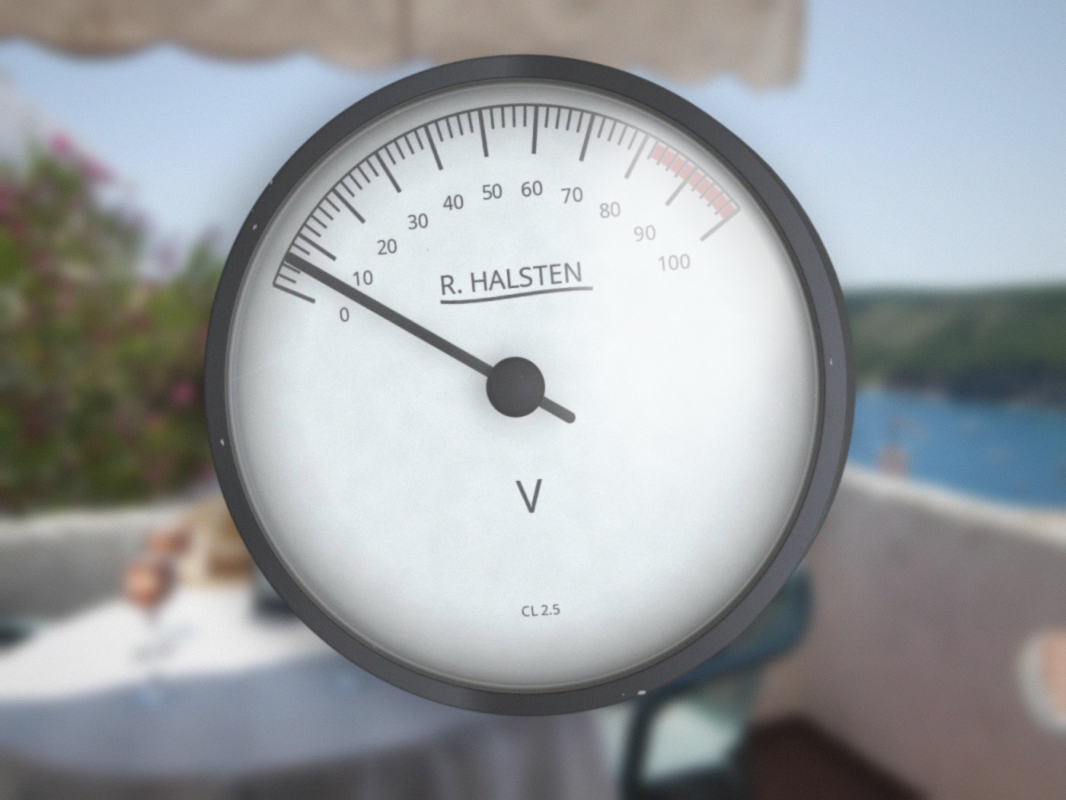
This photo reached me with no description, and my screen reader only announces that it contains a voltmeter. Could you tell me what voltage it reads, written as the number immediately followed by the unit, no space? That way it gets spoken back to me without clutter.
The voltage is 6V
